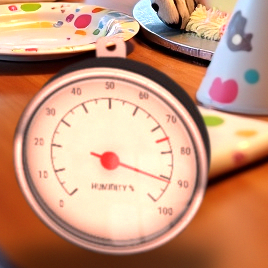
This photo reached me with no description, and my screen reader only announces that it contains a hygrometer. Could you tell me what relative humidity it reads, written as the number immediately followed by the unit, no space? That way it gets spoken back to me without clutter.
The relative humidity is 90%
